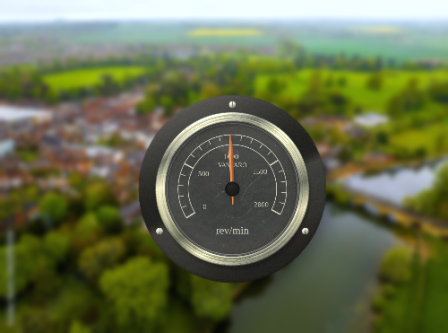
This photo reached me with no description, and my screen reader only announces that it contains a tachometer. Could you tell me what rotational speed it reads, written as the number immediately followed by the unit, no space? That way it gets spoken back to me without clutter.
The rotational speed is 1000rpm
